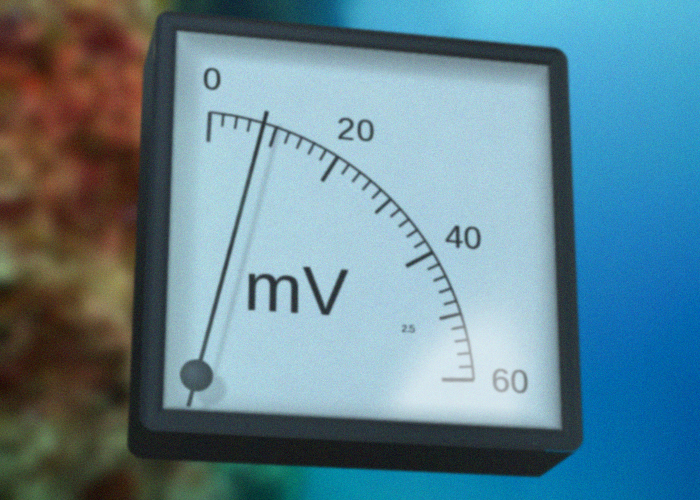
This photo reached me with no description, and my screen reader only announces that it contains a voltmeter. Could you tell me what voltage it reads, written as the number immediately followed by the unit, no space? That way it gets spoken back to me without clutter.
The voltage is 8mV
